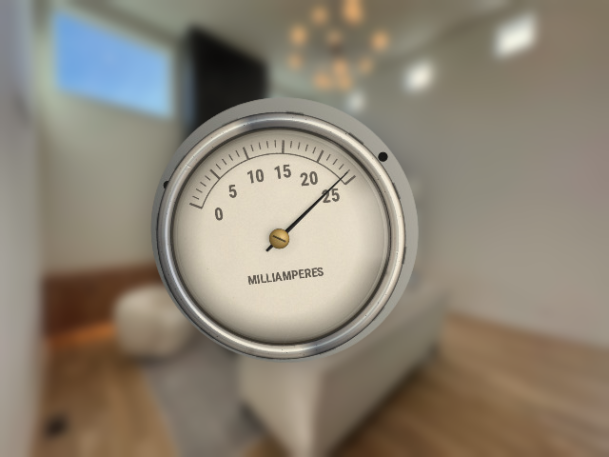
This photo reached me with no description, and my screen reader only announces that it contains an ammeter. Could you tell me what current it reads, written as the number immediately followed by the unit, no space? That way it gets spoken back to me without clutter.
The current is 24mA
